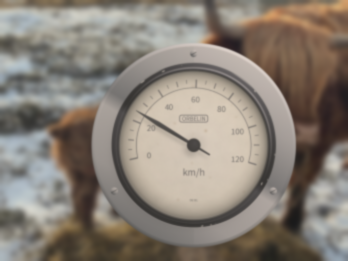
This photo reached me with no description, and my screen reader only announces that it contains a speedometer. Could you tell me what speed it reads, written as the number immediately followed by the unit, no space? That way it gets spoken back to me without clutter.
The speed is 25km/h
